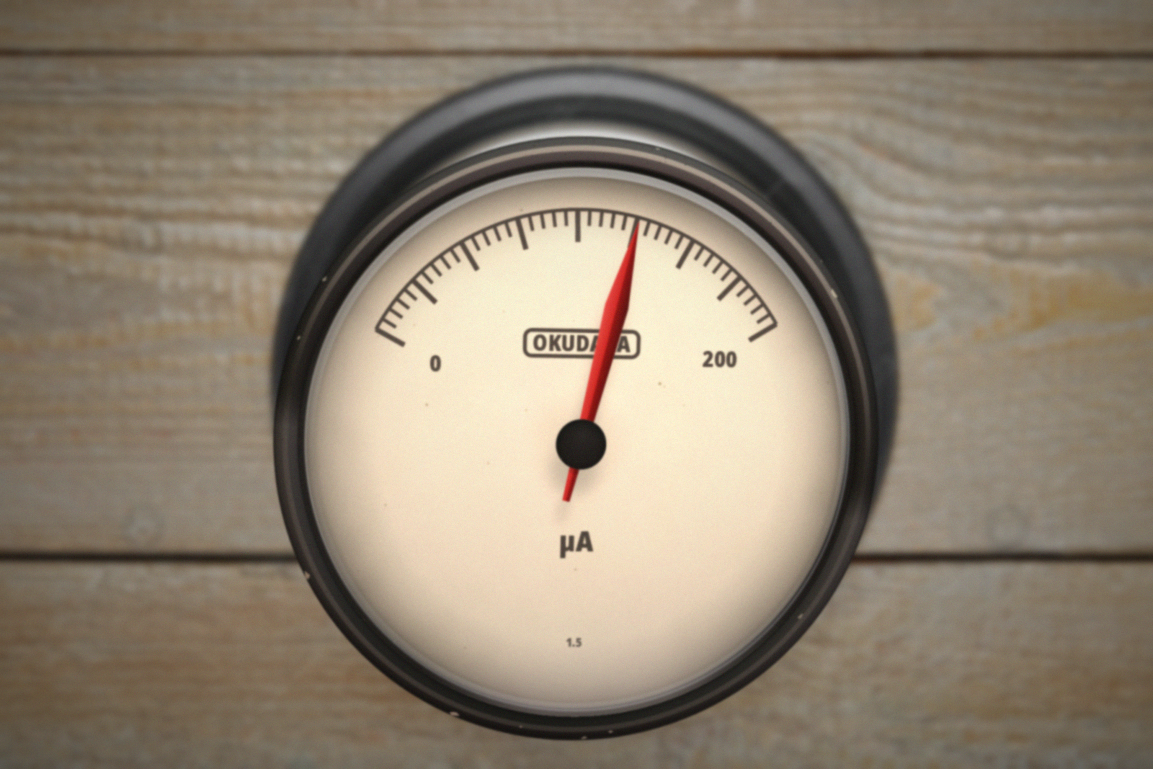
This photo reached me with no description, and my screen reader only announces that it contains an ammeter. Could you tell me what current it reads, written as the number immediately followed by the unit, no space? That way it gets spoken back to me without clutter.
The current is 125µA
